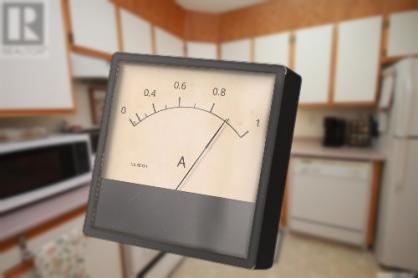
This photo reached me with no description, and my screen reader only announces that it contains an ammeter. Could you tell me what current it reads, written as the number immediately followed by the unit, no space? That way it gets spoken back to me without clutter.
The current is 0.9A
